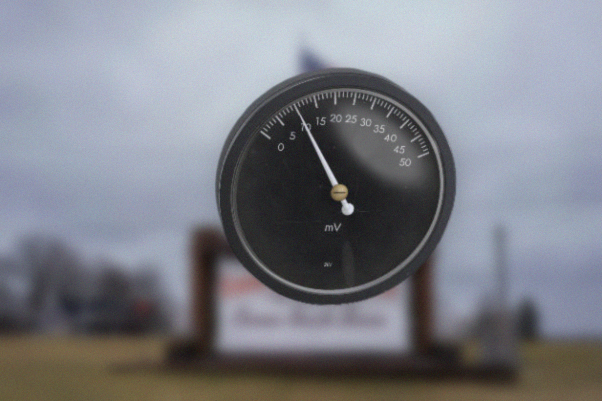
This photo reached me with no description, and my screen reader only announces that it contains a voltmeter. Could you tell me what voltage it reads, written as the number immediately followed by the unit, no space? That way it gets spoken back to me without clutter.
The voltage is 10mV
